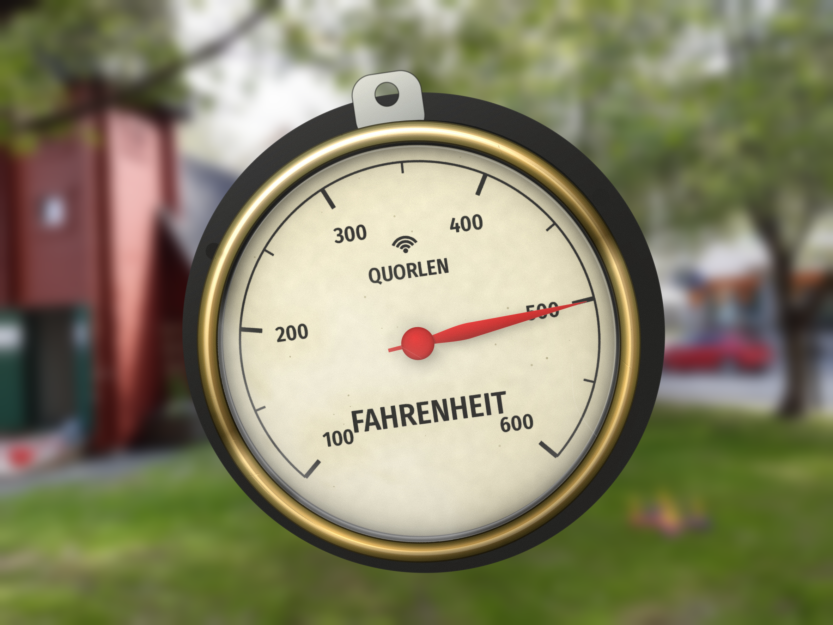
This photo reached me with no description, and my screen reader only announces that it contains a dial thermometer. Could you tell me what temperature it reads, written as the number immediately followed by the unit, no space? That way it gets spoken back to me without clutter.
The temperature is 500°F
